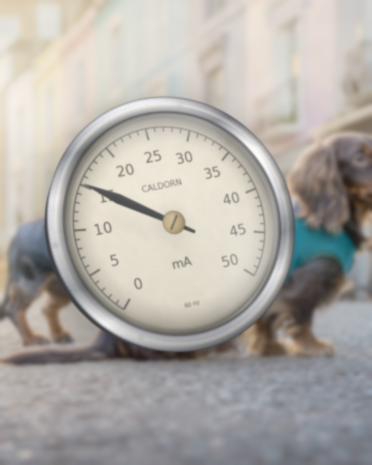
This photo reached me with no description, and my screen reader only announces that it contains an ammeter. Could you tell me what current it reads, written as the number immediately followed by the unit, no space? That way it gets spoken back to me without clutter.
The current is 15mA
